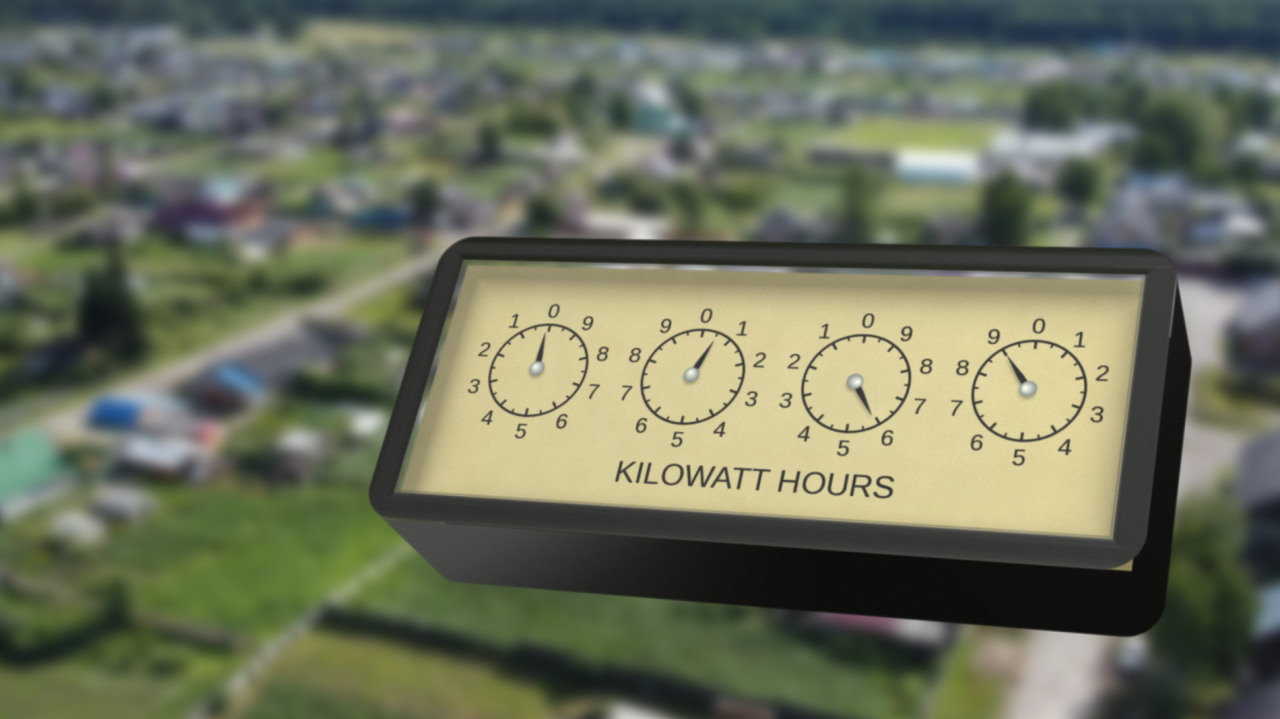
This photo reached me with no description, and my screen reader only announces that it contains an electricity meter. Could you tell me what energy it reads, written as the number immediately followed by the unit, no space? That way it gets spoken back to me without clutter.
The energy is 59kWh
